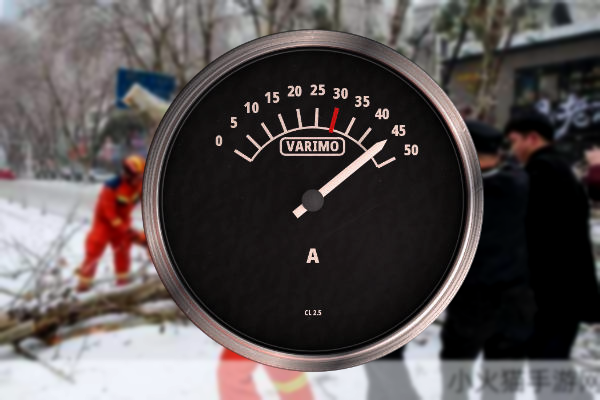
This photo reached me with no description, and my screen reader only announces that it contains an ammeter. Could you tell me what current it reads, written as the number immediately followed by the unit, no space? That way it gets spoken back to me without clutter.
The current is 45A
